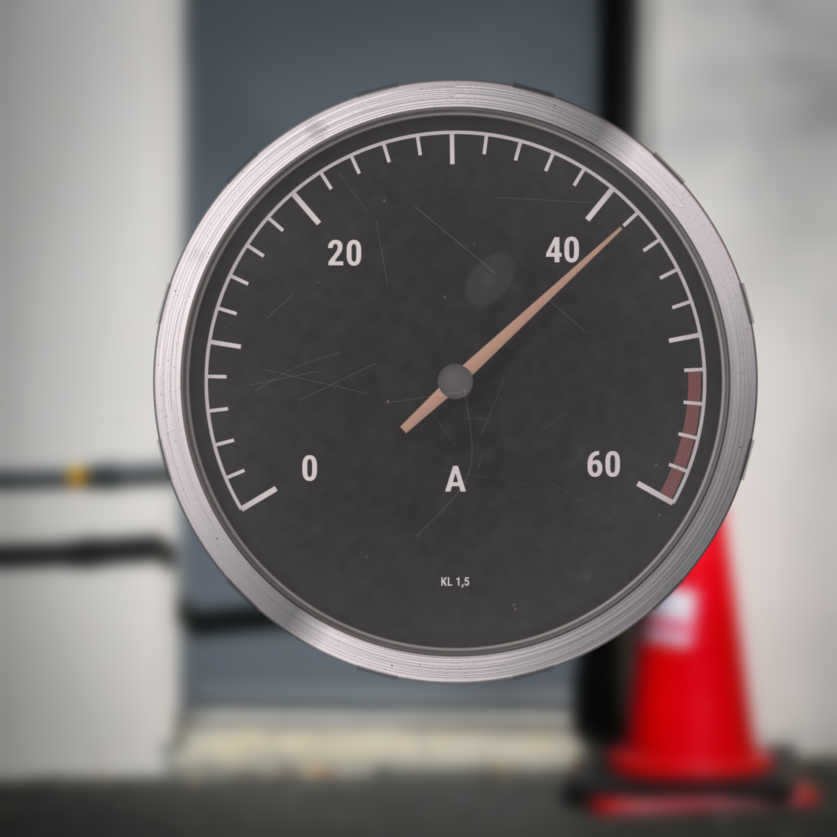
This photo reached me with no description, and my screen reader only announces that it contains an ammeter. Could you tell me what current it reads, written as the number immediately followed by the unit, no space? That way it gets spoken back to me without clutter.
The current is 42A
